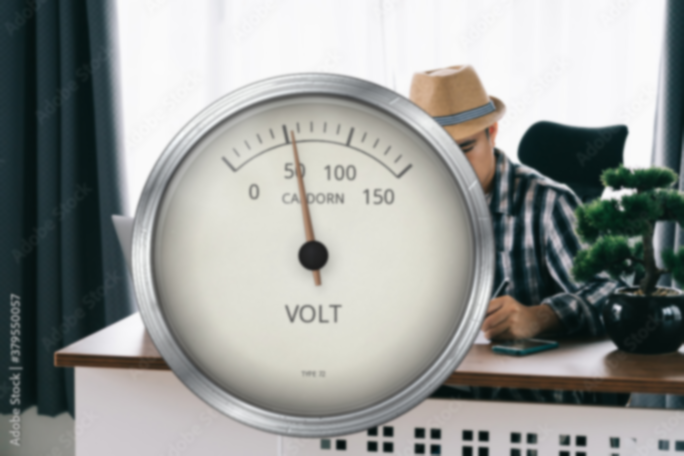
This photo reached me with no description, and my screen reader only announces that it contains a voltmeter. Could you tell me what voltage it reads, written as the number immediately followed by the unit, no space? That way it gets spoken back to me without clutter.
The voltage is 55V
